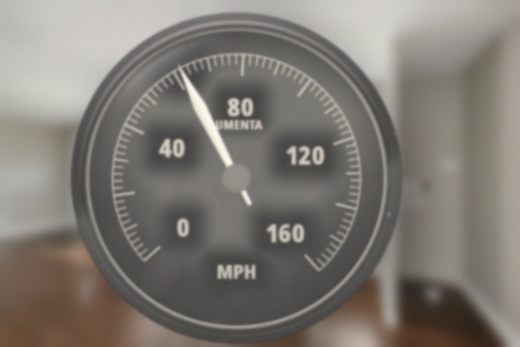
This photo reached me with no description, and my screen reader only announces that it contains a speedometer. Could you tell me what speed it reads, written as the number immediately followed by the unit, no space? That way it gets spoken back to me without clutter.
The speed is 62mph
